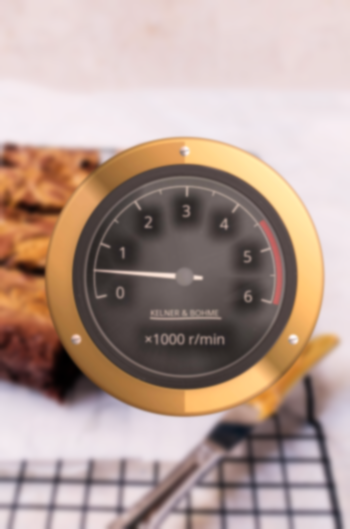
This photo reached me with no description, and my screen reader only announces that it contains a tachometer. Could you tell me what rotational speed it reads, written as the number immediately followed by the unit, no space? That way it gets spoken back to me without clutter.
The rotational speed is 500rpm
